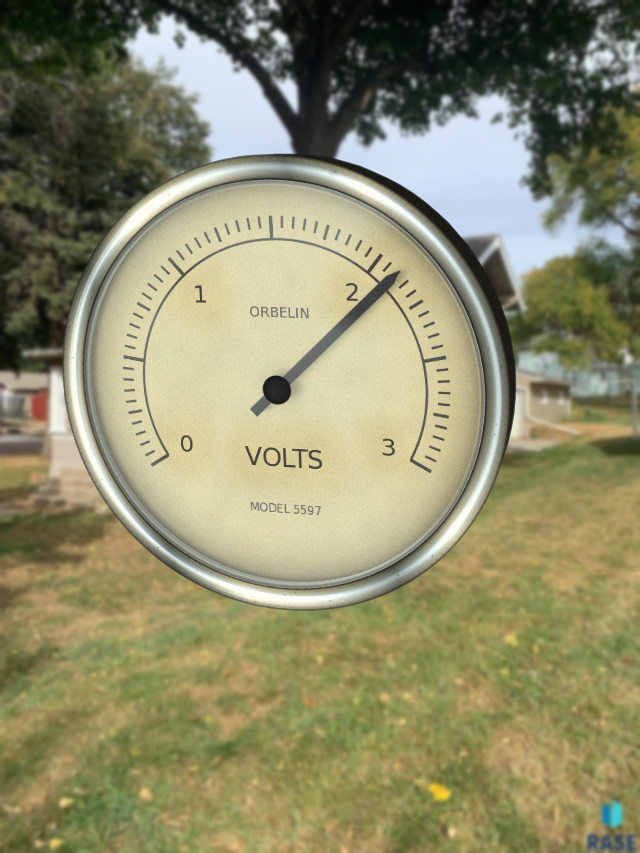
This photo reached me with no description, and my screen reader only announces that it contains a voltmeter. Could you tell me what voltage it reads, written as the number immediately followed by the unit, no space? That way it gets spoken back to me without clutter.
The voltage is 2.1V
